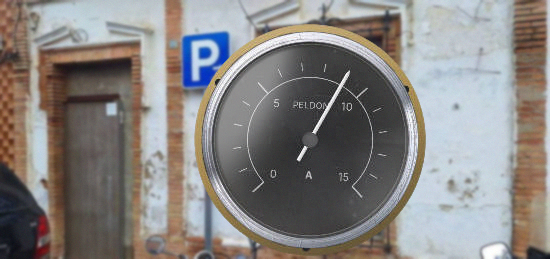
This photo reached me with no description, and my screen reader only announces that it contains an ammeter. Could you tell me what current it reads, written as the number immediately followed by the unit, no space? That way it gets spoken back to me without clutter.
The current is 9A
